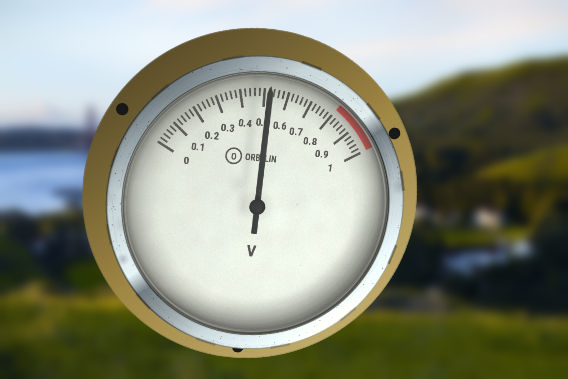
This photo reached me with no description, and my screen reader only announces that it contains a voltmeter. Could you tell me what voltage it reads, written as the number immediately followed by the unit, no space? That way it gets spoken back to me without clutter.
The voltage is 0.52V
